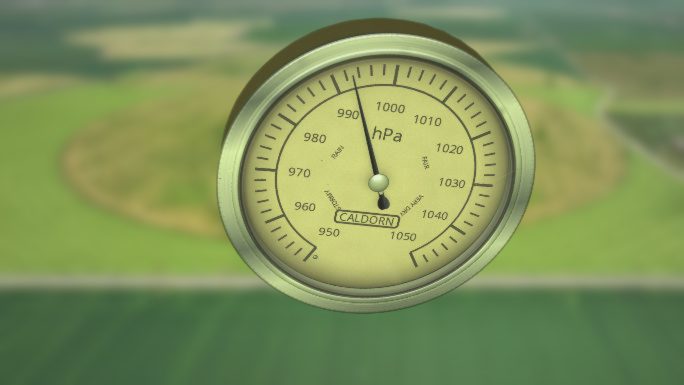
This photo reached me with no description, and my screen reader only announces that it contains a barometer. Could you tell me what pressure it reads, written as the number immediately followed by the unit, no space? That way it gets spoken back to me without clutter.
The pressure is 993hPa
